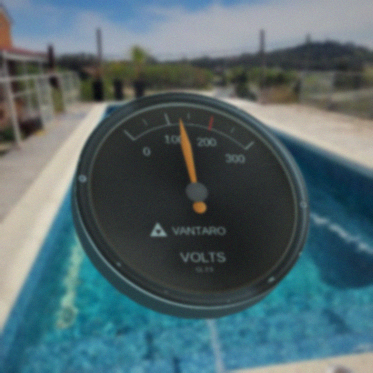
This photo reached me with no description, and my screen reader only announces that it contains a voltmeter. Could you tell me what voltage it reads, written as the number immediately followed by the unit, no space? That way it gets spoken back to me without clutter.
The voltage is 125V
